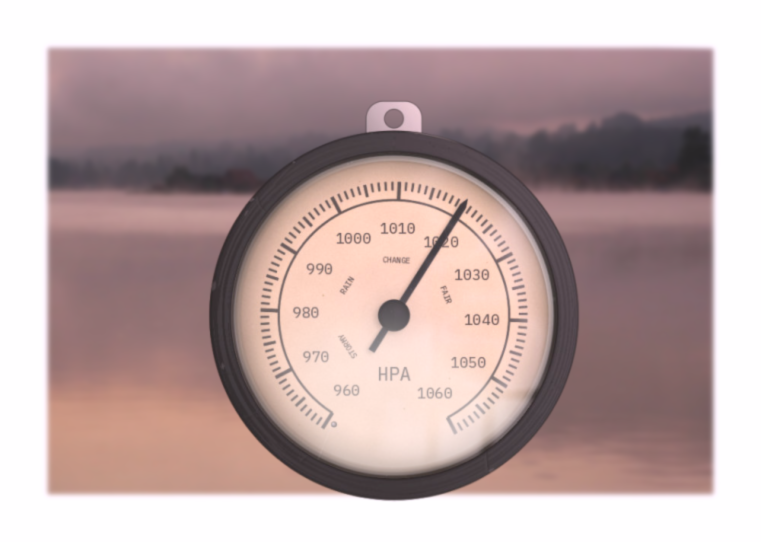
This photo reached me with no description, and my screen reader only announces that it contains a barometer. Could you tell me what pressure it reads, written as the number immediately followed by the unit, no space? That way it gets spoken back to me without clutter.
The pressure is 1020hPa
